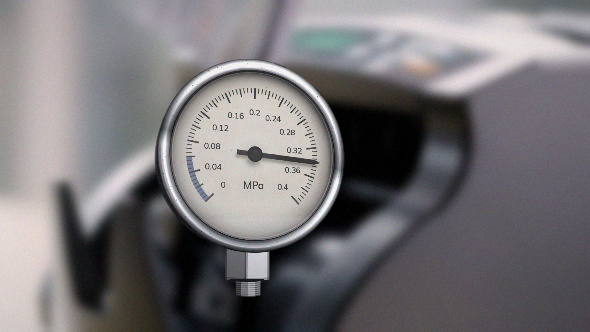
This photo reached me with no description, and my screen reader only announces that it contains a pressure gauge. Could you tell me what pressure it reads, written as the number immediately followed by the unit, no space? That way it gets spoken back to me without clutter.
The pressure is 0.34MPa
